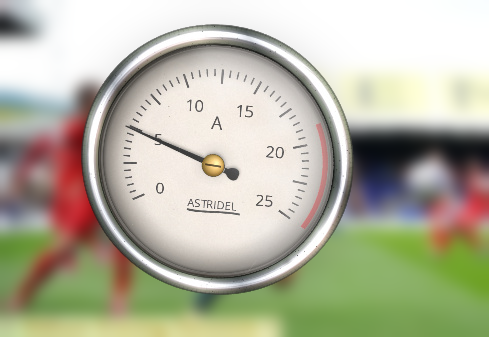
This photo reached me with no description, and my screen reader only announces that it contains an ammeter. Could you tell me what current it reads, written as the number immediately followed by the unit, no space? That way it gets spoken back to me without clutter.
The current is 5A
